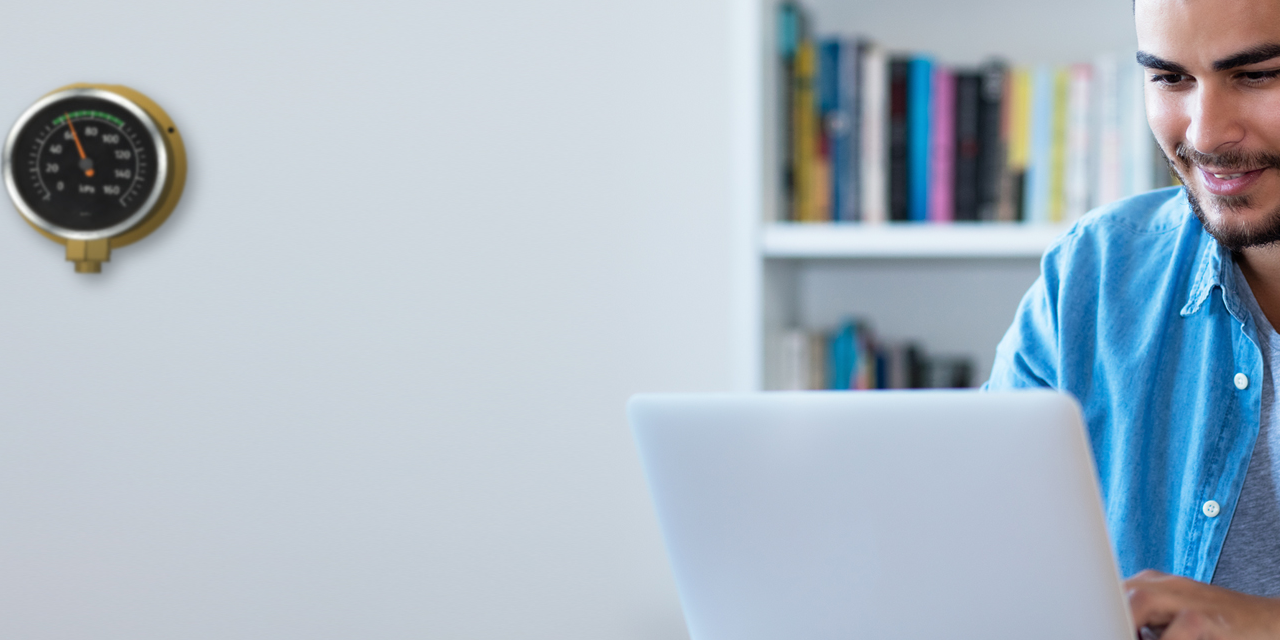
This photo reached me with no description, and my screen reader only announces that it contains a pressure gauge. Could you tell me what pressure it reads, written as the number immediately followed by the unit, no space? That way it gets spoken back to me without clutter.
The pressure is 65kPa
